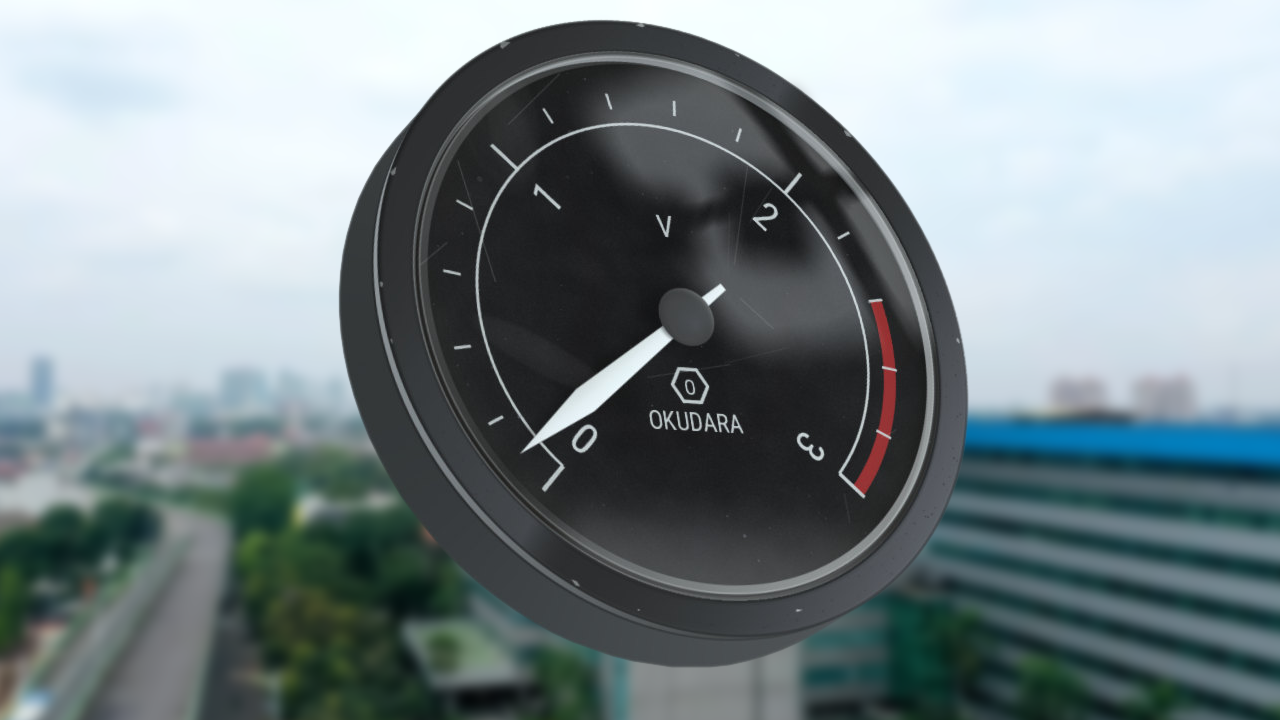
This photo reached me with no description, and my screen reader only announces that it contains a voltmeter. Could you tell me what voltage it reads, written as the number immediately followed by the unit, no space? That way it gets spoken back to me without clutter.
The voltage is 0.1V
